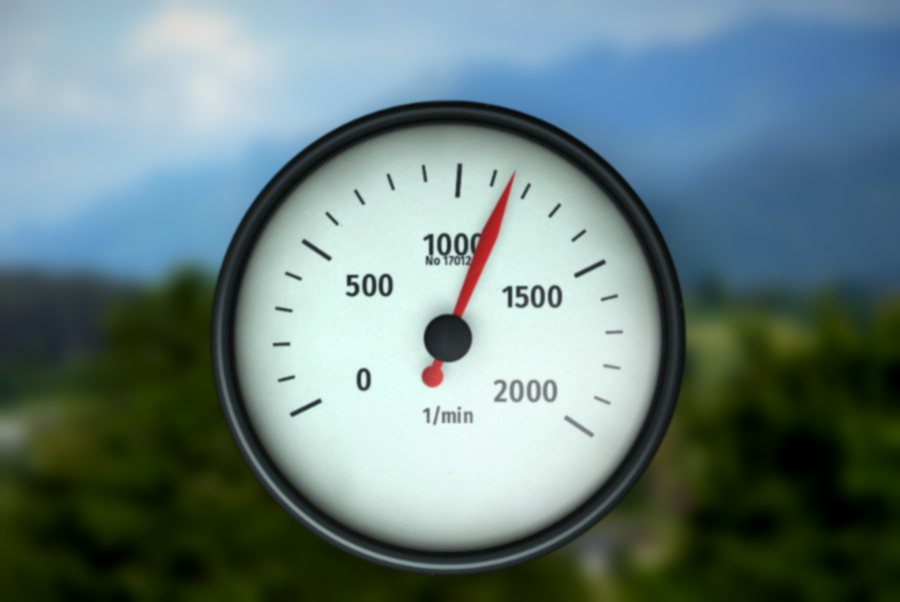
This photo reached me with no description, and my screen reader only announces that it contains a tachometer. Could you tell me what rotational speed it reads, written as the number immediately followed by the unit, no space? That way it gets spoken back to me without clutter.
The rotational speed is 1150rpm
